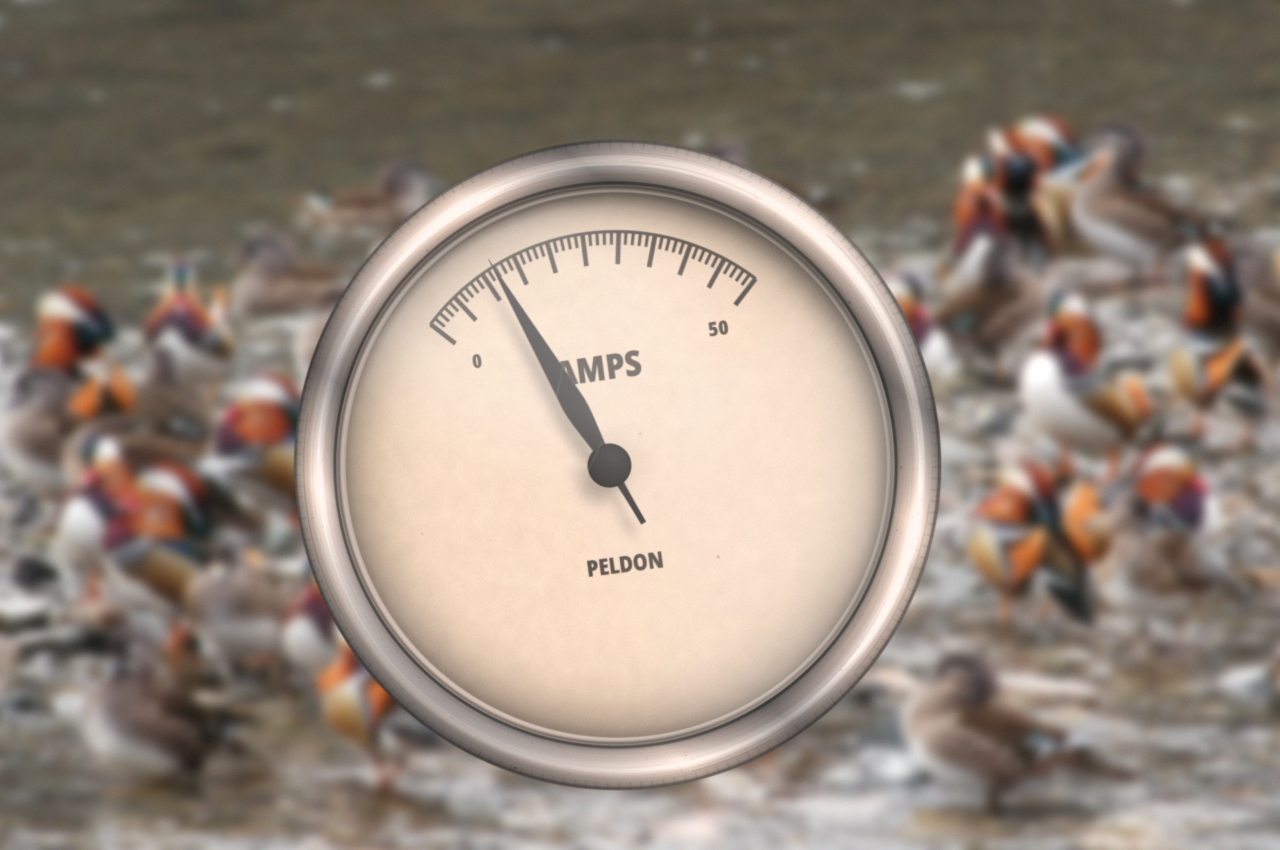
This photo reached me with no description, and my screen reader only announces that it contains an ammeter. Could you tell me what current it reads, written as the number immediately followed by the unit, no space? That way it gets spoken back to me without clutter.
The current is 12A
